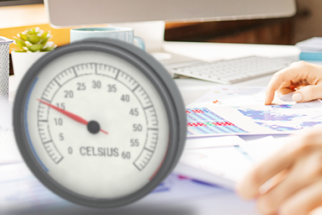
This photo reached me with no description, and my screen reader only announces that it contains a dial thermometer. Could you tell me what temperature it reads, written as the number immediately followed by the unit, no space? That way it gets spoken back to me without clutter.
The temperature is 15°C
